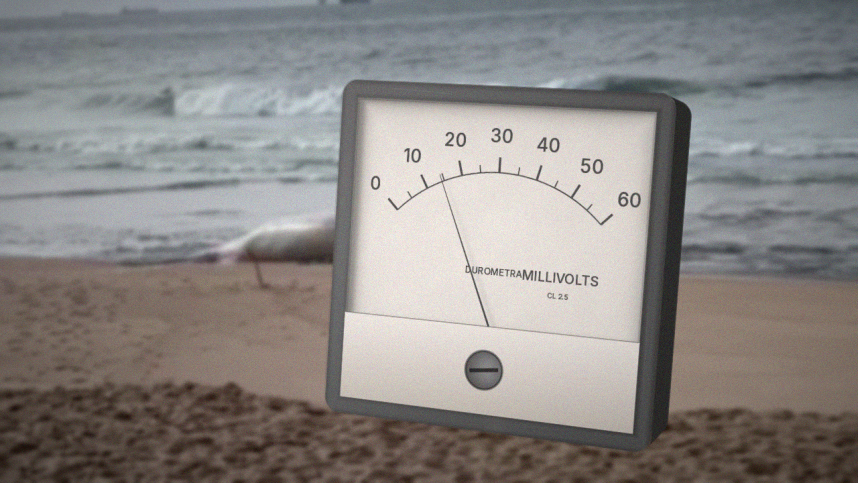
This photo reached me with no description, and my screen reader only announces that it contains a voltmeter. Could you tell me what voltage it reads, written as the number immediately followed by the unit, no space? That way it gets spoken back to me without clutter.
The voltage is 15mV
